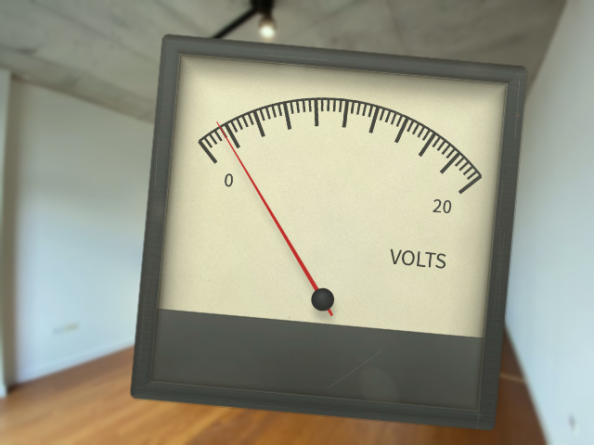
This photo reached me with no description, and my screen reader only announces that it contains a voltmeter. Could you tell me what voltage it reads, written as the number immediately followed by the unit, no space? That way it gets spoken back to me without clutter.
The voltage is 1.6V
